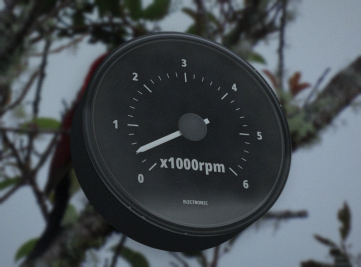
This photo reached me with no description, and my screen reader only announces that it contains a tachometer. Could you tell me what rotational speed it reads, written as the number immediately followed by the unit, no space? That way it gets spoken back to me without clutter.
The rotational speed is 400rpm
